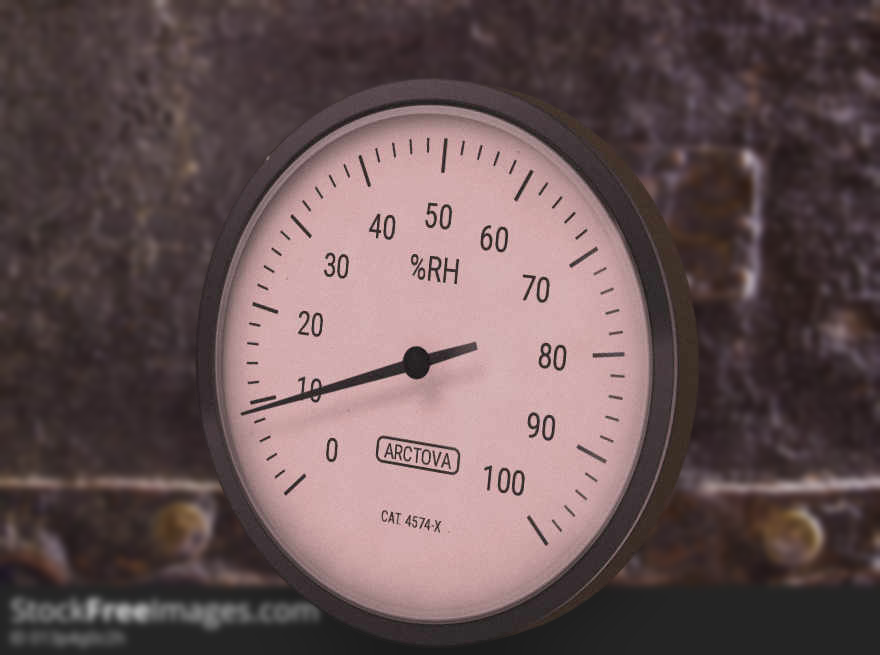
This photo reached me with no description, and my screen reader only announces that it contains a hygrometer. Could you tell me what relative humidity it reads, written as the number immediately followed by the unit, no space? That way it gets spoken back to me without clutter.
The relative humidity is 9%
